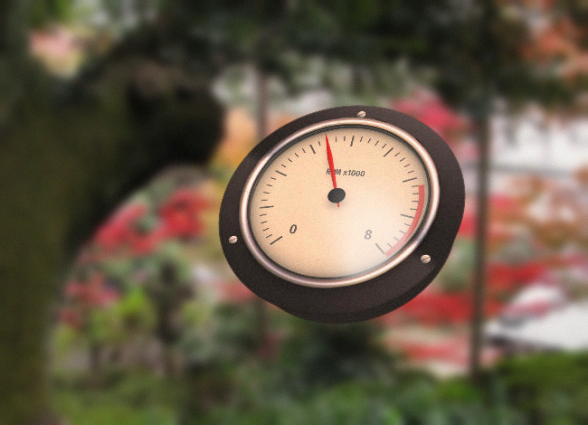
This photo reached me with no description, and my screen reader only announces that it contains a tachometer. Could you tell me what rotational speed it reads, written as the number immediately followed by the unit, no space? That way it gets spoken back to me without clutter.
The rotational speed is 3400rpm
